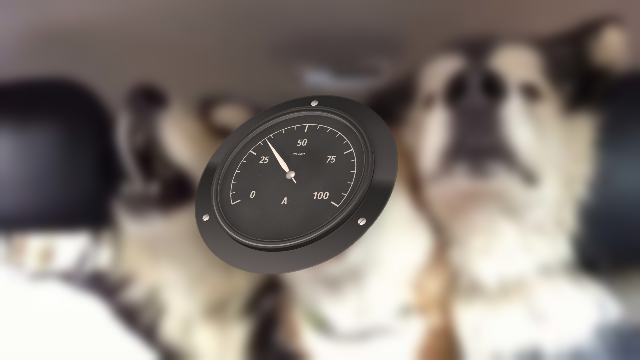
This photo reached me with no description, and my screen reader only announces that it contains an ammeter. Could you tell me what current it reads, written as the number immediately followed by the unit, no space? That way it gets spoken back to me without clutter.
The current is 32.5A
